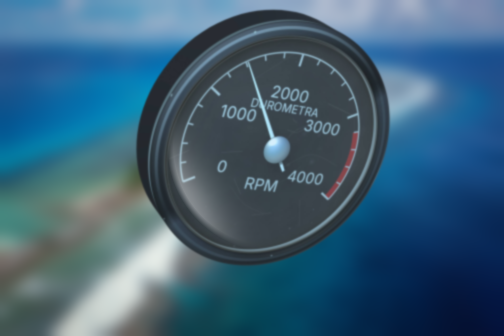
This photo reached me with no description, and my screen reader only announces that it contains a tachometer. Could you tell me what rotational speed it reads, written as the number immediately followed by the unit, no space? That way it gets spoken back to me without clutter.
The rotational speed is 1400rpm
